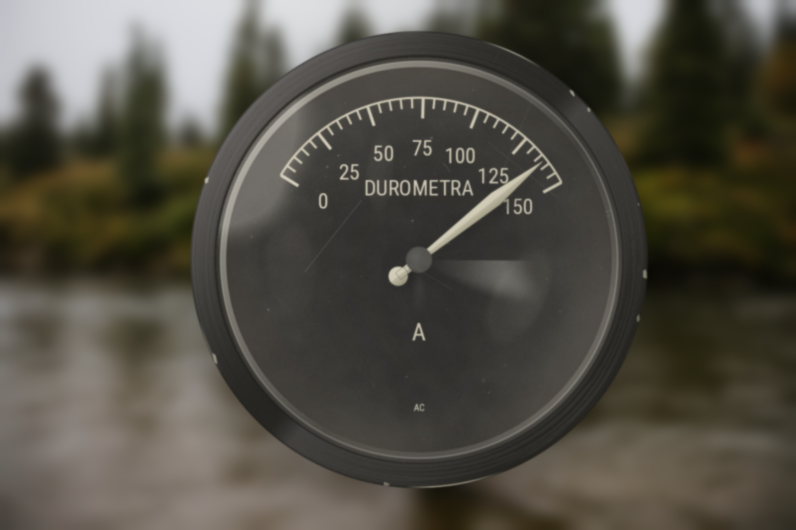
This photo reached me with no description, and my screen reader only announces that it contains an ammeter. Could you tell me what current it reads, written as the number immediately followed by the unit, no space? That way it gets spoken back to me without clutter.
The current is 137.5A
